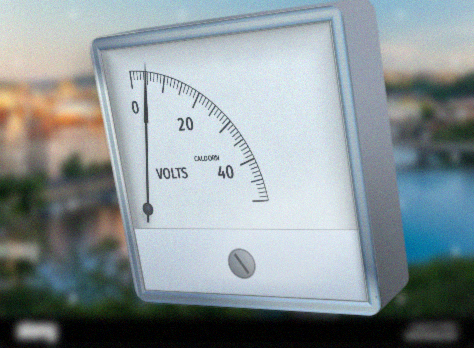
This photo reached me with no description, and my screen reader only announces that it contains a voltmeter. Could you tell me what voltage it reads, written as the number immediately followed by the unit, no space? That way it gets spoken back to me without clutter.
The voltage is 5V
